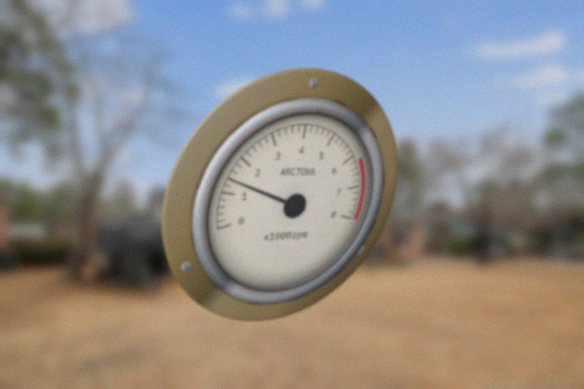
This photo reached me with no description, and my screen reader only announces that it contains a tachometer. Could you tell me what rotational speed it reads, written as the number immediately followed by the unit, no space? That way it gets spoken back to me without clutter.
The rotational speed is 1400rpm
